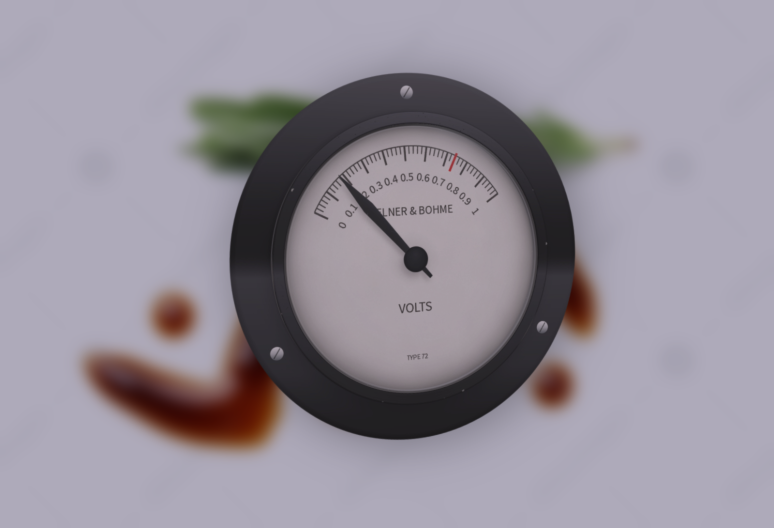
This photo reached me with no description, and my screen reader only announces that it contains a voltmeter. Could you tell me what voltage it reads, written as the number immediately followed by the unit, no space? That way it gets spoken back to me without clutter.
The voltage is 0.18V
